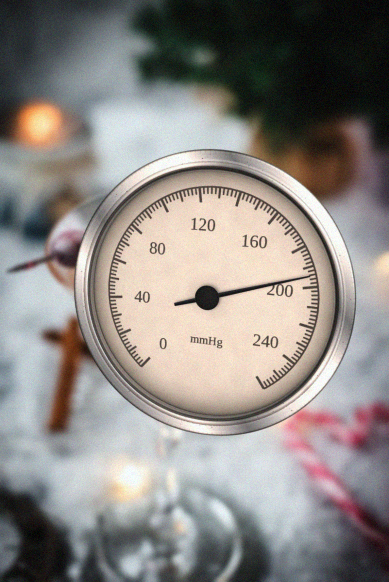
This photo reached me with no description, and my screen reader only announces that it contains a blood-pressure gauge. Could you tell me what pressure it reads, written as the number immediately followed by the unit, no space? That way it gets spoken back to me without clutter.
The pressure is 194mmHg
